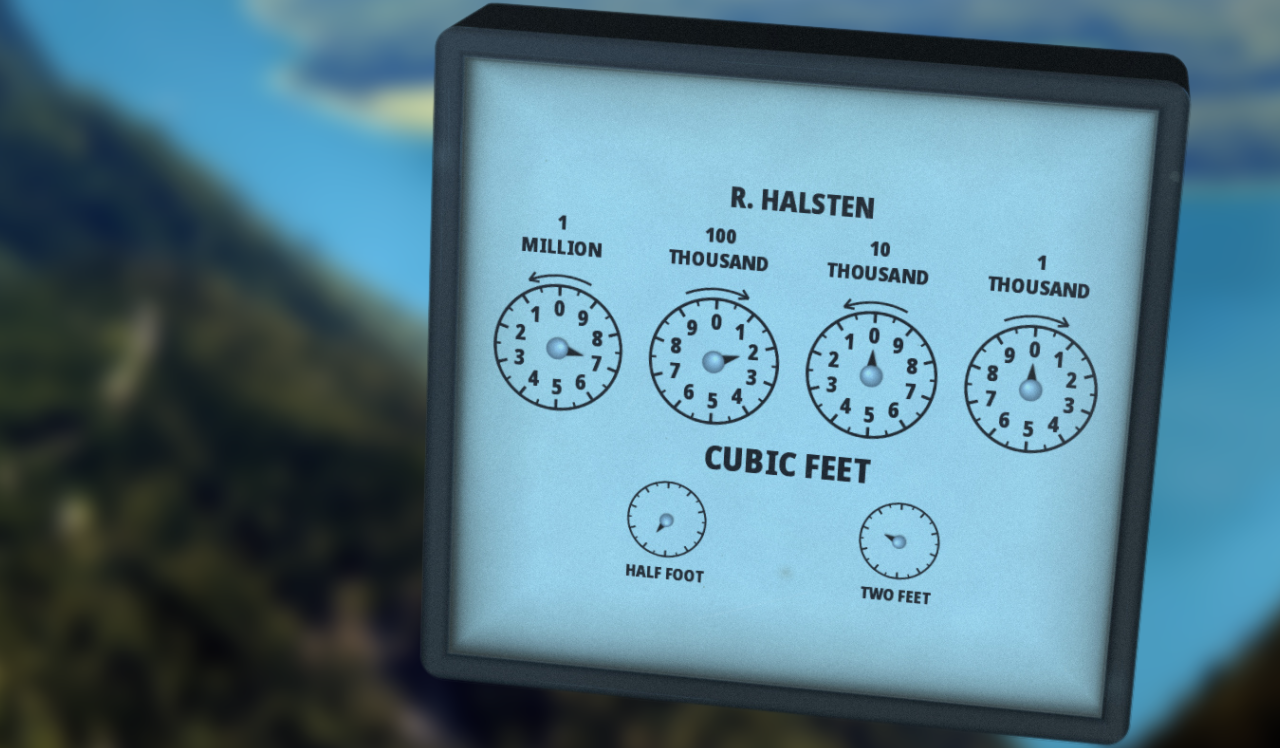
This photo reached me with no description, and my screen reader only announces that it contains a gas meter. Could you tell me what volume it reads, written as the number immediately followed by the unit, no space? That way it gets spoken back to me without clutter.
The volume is 720000ft³
